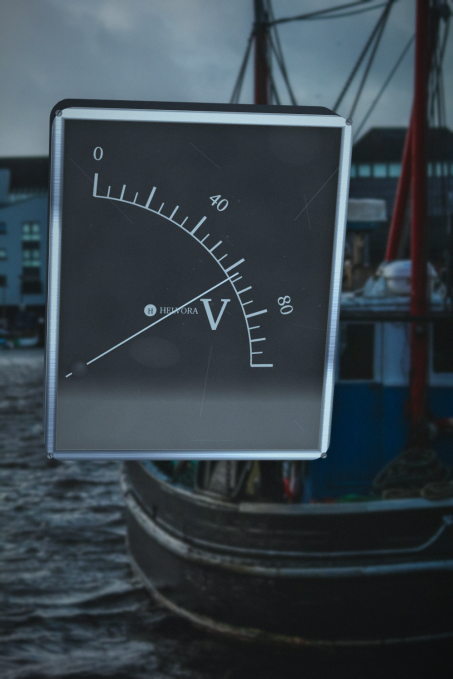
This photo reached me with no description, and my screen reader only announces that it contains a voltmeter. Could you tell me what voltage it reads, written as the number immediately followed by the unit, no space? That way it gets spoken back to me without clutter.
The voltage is 62.5V
